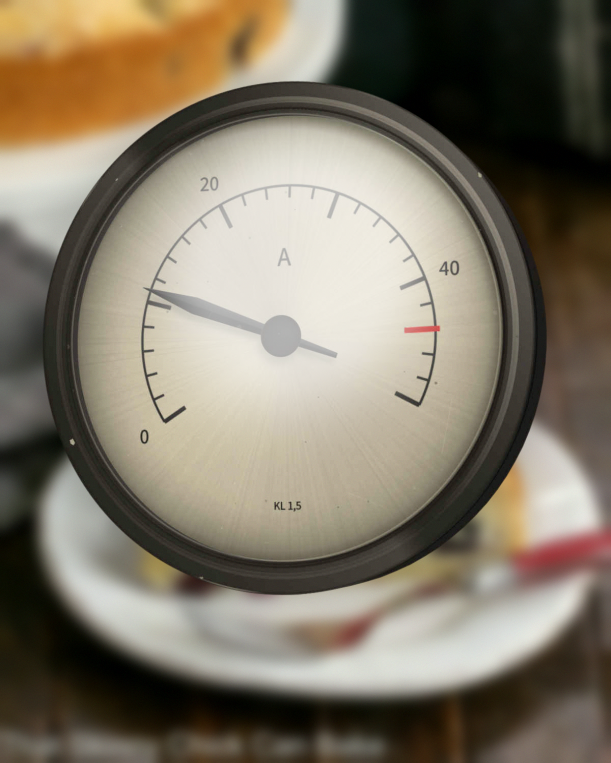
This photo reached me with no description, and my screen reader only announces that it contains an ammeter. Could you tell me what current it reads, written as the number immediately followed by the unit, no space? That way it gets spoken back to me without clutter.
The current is 11A
